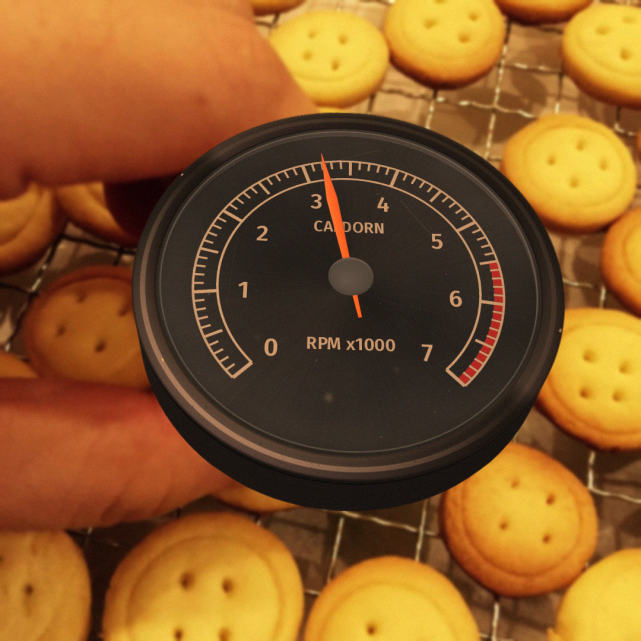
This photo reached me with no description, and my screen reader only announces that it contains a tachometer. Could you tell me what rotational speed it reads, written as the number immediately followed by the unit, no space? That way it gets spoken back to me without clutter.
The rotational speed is 3200rpm
